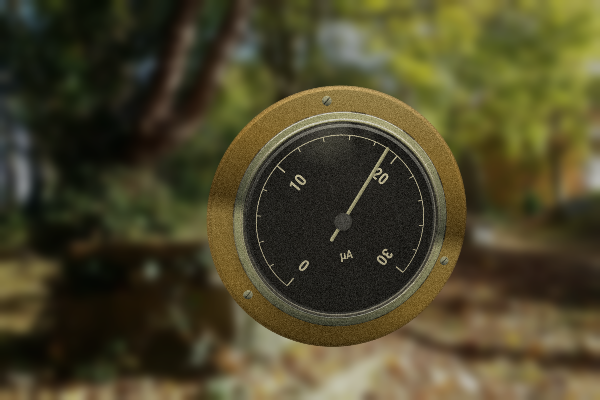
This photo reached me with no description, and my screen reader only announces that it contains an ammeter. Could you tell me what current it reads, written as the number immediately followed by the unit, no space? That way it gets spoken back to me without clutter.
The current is 19µA
